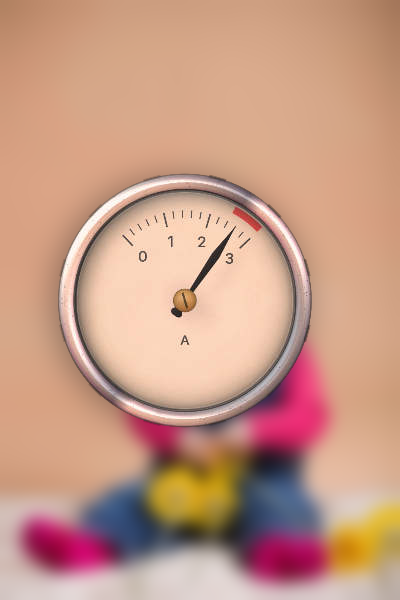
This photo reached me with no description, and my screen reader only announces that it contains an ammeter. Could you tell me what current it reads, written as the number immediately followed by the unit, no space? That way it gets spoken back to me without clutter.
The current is 2.6A
